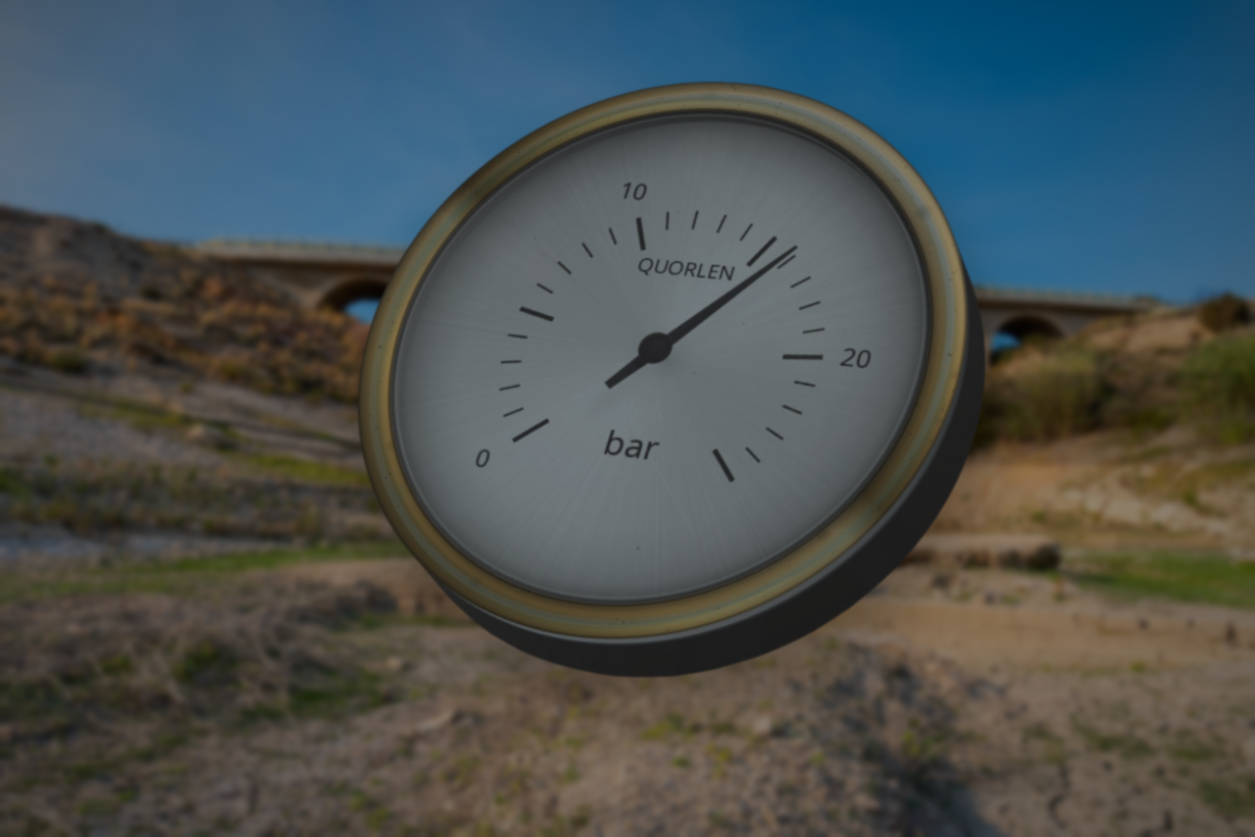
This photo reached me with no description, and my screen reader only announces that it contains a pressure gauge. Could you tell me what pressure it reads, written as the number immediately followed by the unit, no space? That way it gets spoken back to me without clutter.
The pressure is 16bar
